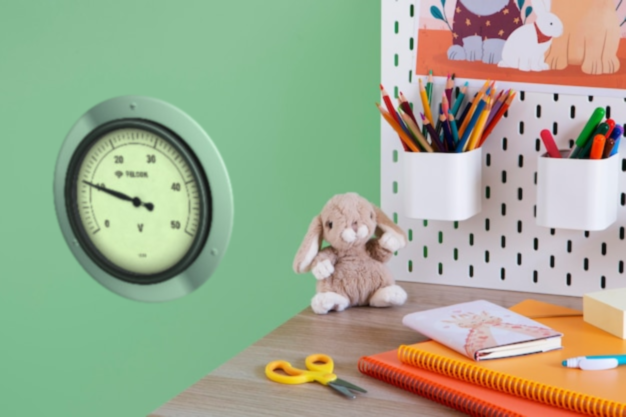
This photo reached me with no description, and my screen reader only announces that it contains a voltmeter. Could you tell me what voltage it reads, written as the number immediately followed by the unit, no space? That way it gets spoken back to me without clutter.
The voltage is 10V
